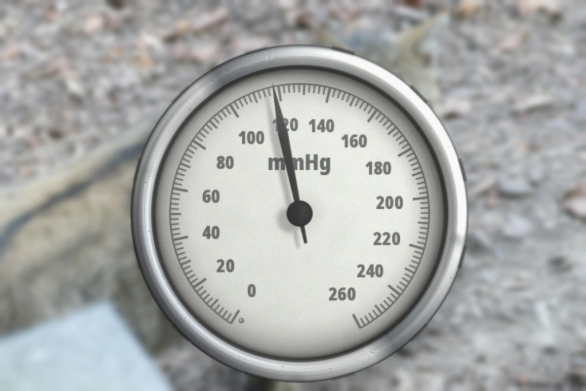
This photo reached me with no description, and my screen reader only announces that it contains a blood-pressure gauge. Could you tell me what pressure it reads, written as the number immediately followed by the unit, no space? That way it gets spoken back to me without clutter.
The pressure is 118mmHg
